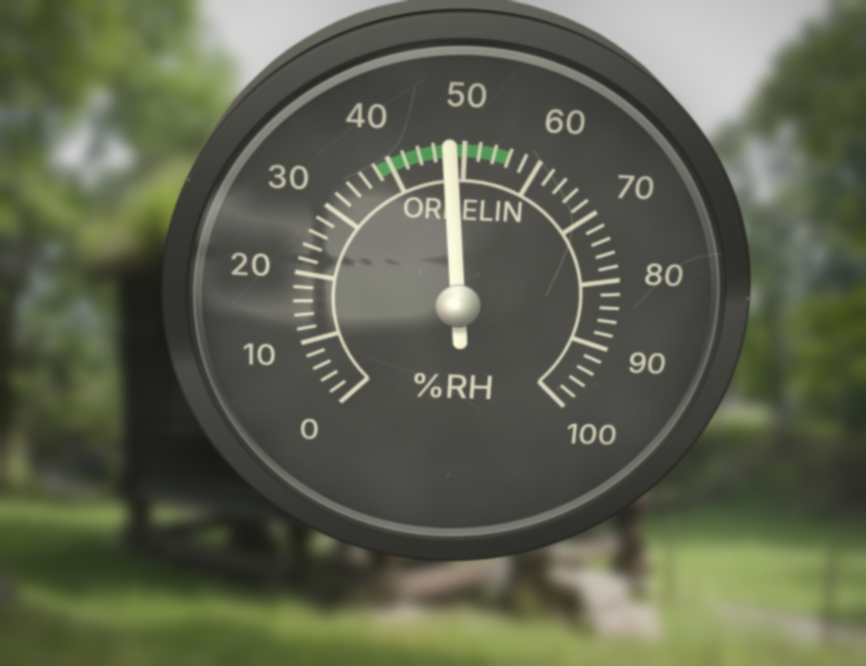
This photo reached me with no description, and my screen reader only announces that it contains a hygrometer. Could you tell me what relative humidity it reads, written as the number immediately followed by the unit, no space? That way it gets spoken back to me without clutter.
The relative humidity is 48%
